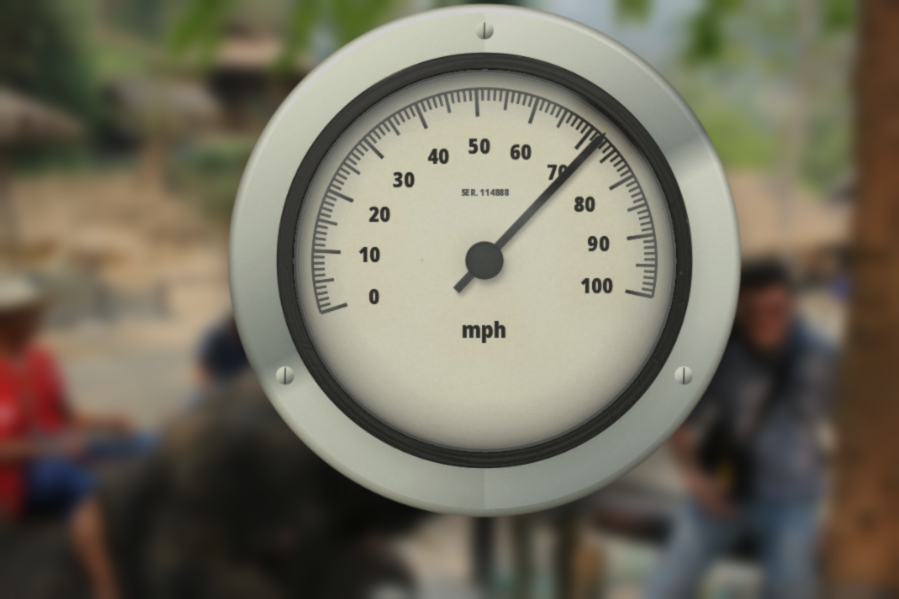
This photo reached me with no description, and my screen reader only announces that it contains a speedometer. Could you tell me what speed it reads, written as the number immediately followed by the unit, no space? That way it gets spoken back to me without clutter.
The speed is 72mph
